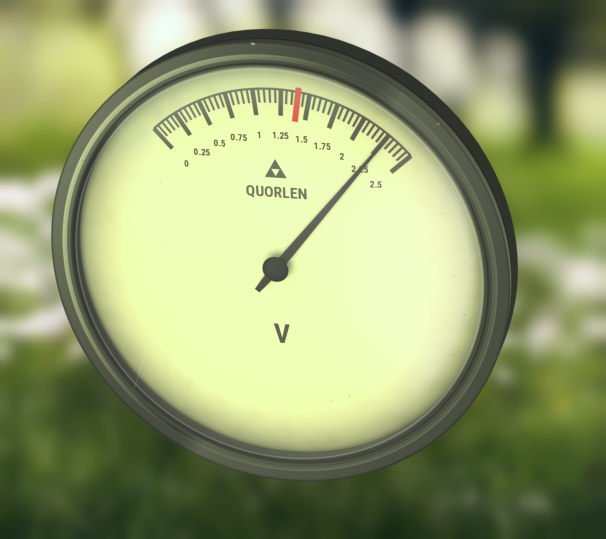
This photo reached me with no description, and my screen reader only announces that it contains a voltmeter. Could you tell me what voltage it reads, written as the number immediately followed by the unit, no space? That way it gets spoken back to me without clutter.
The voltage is 2.25V
